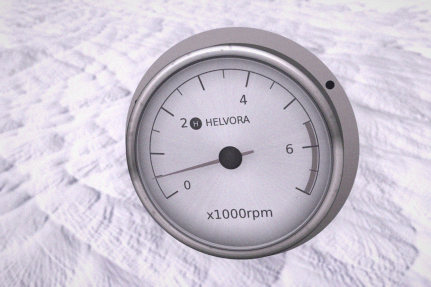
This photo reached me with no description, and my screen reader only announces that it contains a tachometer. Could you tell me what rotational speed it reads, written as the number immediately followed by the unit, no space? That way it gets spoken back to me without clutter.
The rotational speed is 500rpm
